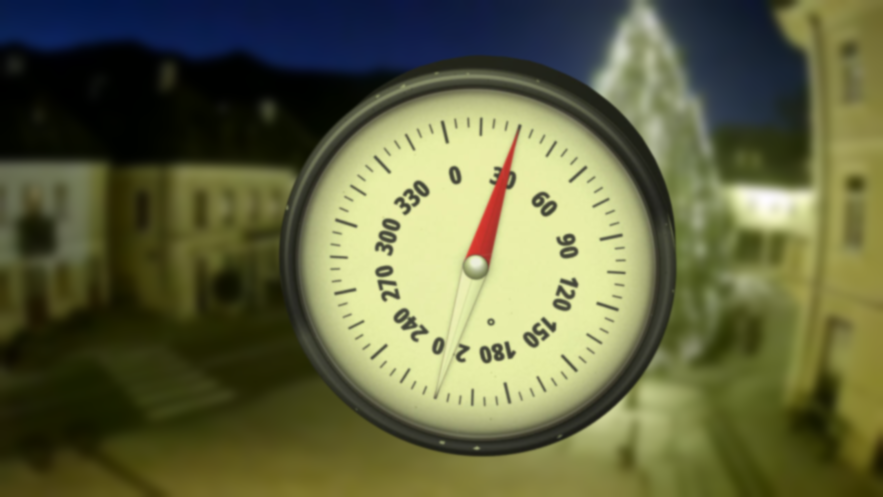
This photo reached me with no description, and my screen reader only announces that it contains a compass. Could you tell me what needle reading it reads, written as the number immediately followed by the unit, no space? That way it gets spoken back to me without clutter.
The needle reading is 30°
